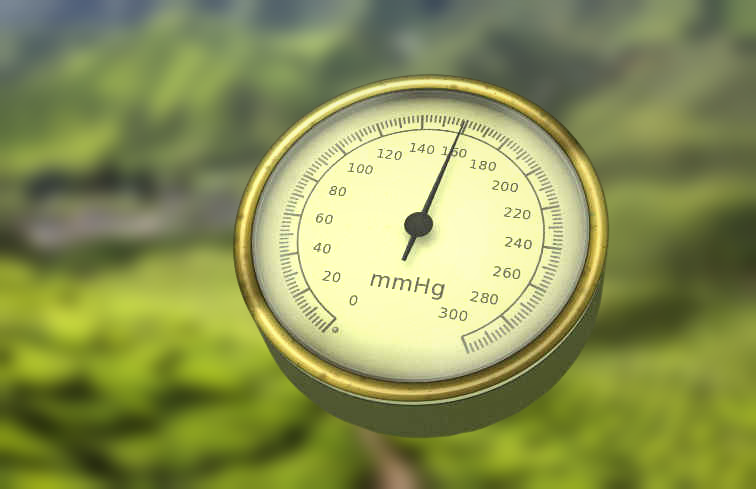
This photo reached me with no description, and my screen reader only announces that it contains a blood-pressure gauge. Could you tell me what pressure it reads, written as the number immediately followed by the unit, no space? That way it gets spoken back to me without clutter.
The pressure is 160mmHg
